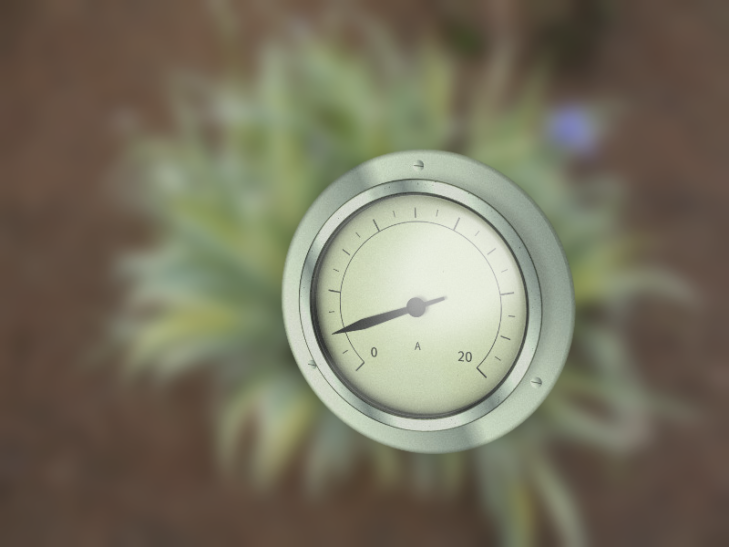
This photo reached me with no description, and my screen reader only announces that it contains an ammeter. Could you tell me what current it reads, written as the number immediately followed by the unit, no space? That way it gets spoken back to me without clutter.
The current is 2A
